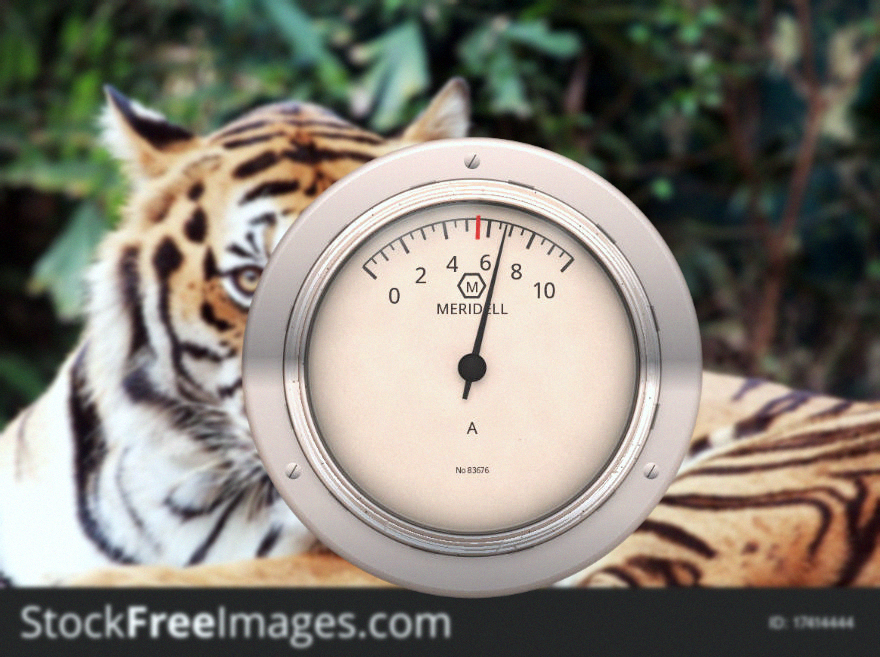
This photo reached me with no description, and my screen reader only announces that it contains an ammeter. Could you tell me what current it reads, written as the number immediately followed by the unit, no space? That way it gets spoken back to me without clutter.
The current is 6.75A
